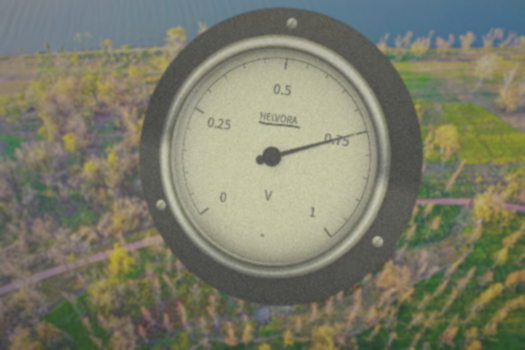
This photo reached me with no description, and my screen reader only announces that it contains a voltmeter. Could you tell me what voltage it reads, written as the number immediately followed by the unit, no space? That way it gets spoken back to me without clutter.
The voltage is 0.75V
